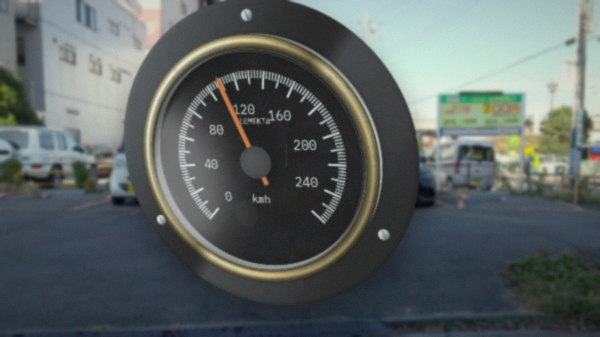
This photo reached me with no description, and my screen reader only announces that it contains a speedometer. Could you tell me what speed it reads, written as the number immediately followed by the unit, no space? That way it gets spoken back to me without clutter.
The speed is 110km/h
